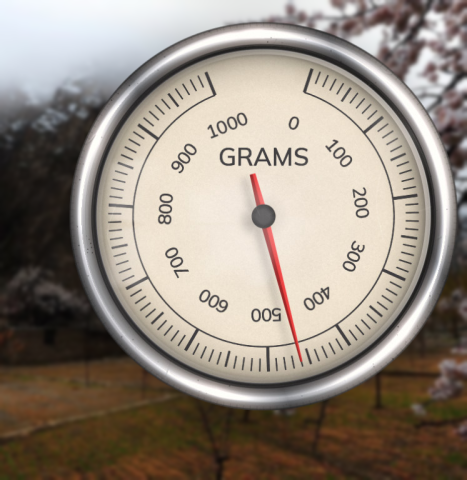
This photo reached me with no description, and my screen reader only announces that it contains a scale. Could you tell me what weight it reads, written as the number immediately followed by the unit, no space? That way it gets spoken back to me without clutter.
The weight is 460g
